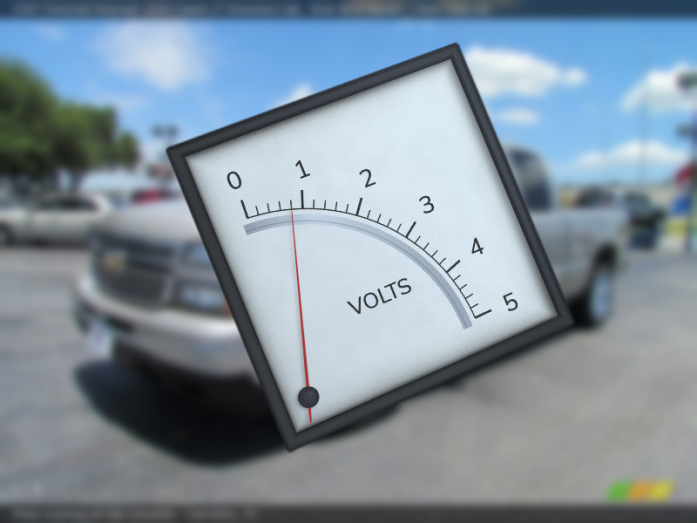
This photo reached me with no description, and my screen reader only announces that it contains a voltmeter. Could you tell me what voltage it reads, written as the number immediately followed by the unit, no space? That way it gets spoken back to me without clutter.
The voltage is 0.8V
